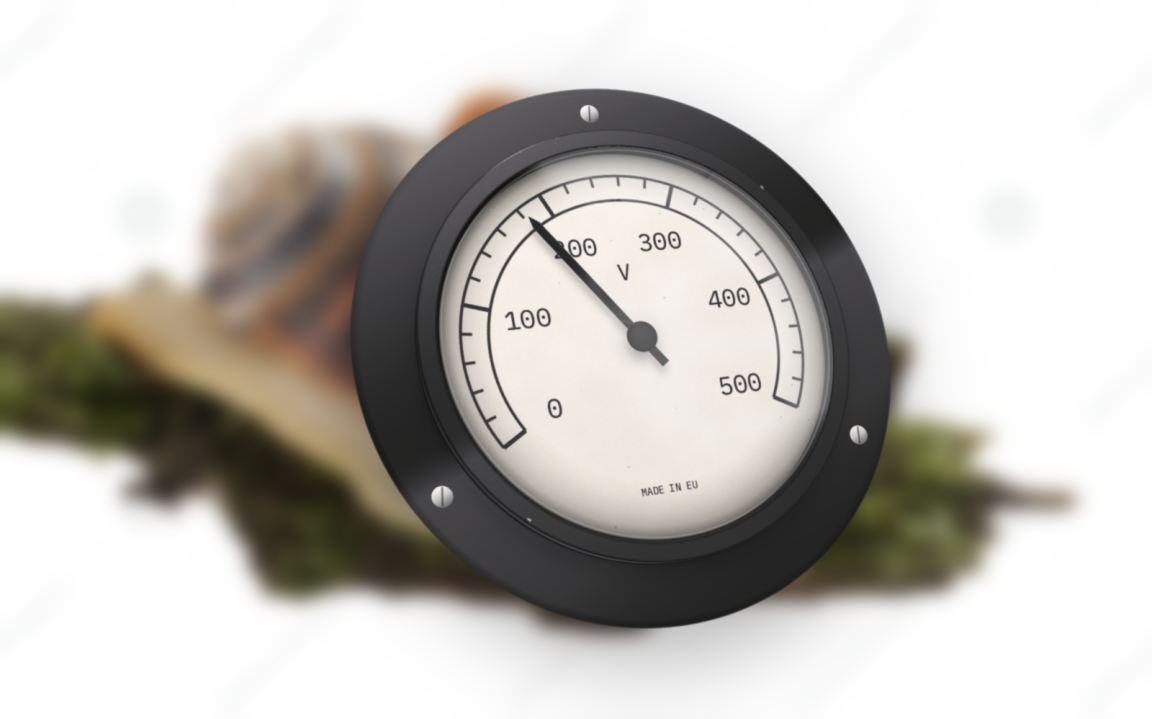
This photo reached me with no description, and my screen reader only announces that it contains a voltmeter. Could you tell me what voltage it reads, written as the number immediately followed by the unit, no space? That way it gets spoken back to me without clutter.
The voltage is 180V
